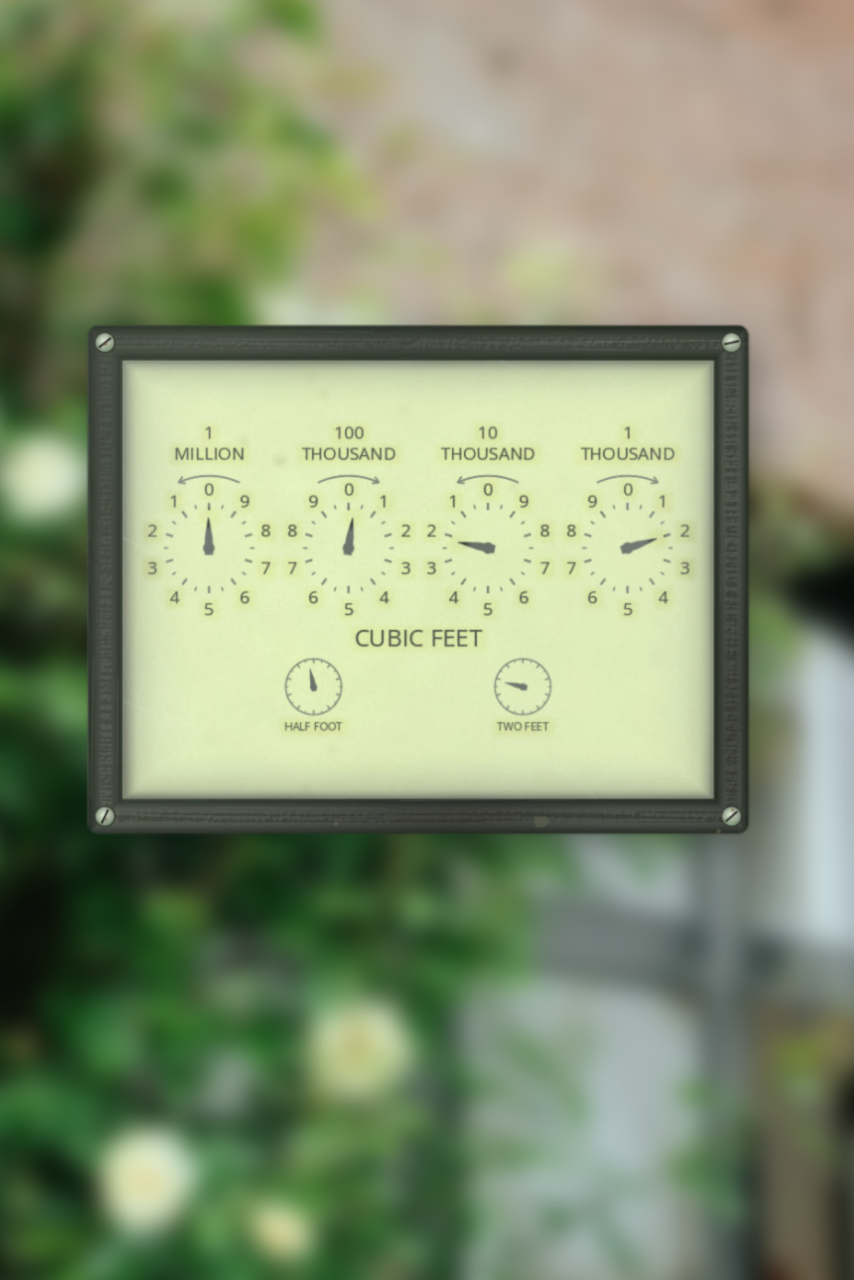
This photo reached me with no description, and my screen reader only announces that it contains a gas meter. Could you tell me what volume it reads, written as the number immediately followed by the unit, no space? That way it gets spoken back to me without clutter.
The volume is 2200ft³
